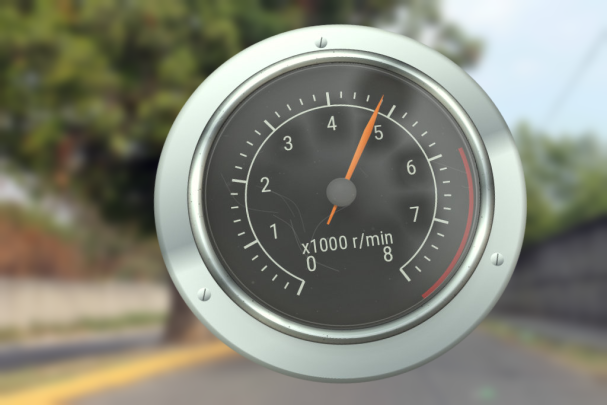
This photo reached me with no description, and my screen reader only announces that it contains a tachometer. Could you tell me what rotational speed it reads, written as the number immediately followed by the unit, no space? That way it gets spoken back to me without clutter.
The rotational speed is 4800rpm
